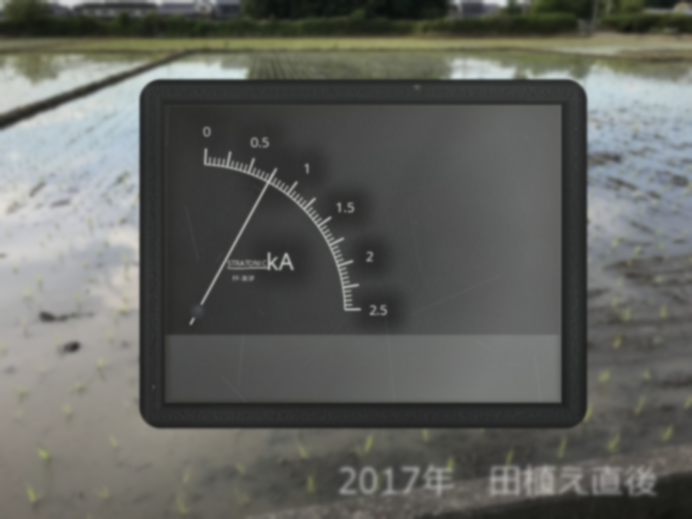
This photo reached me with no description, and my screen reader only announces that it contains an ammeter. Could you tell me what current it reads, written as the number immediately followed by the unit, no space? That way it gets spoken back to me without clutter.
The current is 0.75kA
